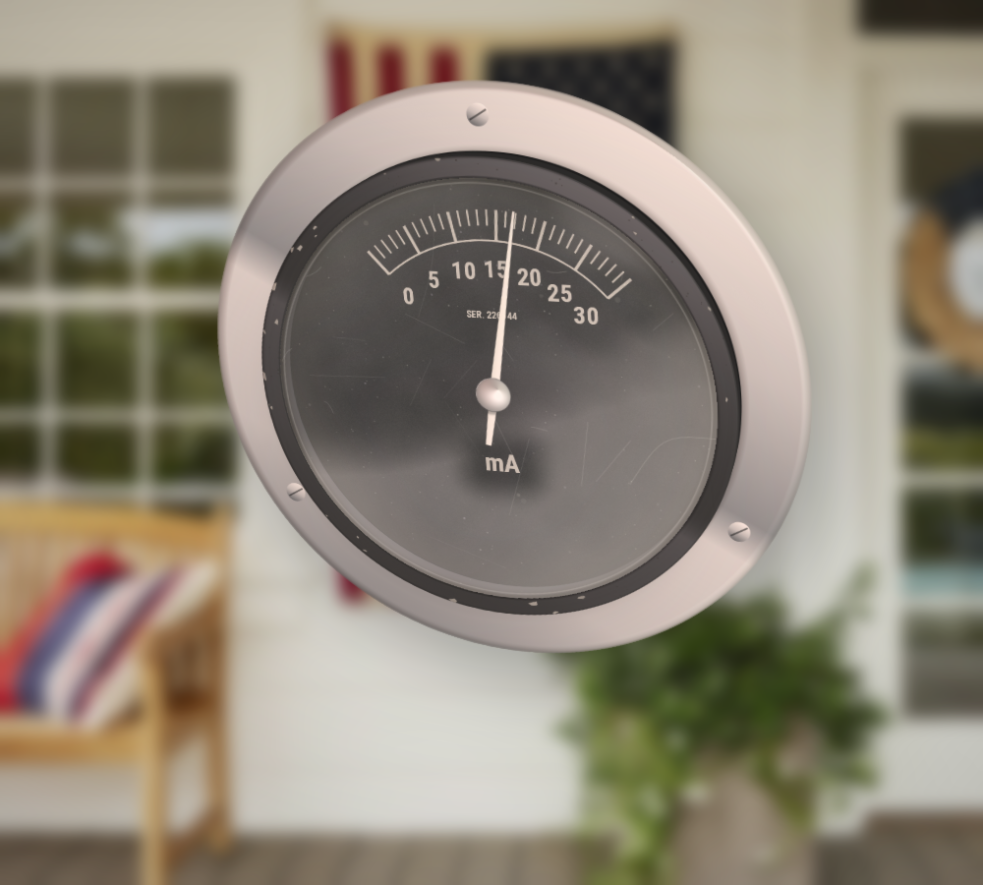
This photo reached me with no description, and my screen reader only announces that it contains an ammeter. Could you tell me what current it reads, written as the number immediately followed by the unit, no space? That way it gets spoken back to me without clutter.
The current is 17mA
